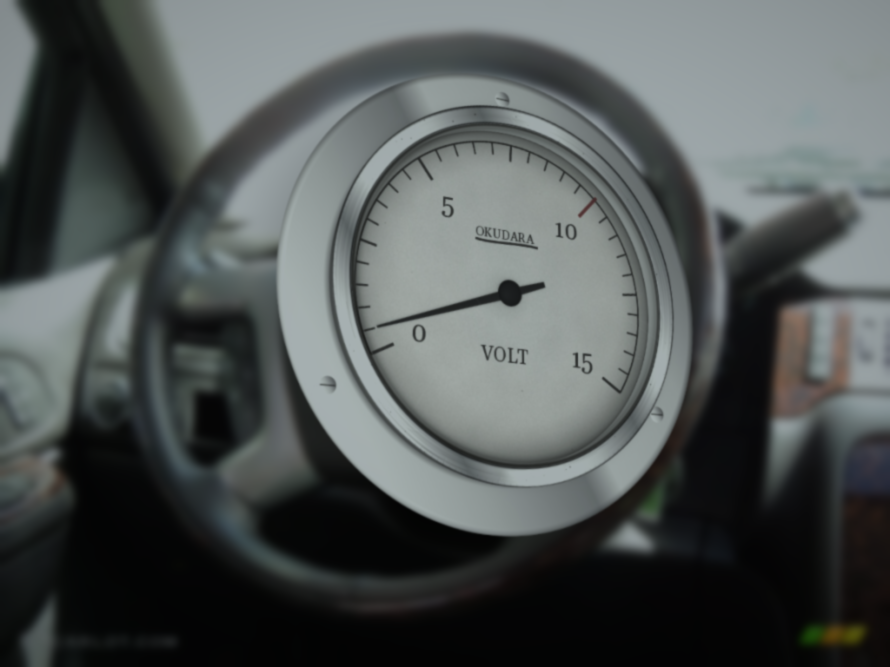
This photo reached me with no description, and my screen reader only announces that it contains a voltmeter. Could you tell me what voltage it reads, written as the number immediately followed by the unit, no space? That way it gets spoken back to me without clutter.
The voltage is 0.5V
